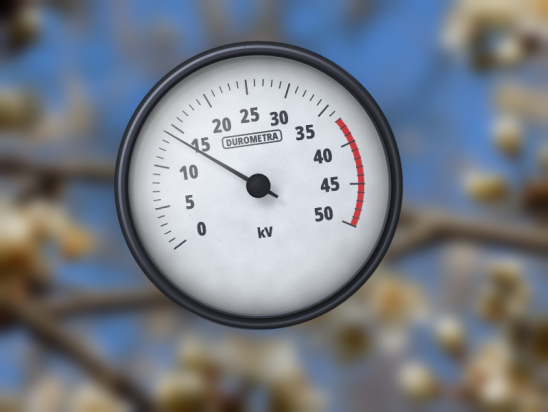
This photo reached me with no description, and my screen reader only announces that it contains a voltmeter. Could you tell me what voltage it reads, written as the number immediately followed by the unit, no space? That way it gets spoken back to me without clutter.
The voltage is 14kV
